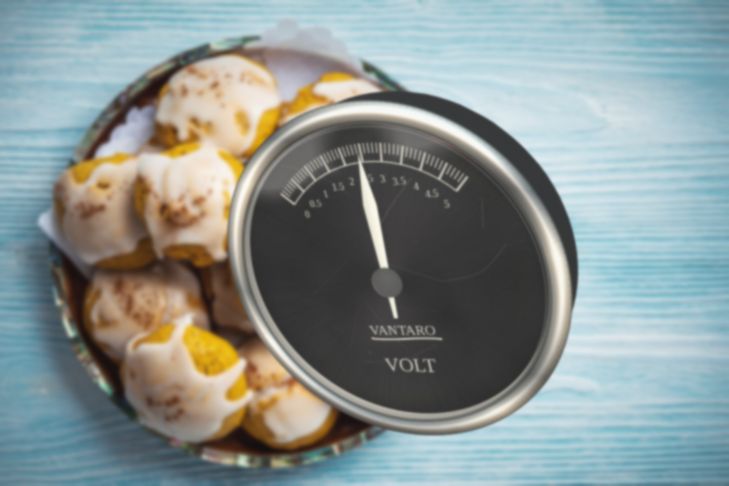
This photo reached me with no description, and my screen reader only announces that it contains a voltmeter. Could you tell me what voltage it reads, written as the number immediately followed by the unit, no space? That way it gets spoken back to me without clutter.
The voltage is 2.5V
